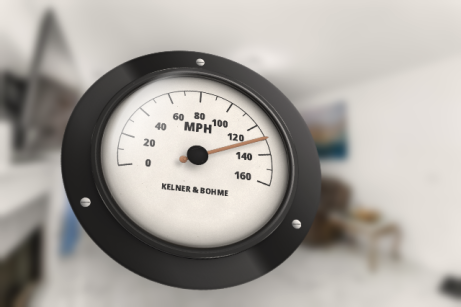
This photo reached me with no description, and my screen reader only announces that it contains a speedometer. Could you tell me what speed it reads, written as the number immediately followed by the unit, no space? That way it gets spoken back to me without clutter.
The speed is 130mph
